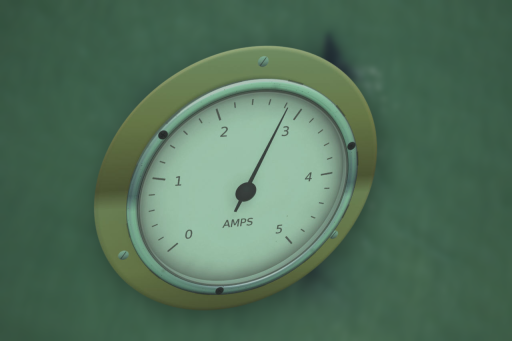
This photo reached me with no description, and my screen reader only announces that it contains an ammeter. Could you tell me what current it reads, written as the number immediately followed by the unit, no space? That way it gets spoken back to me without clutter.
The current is 2.8A
